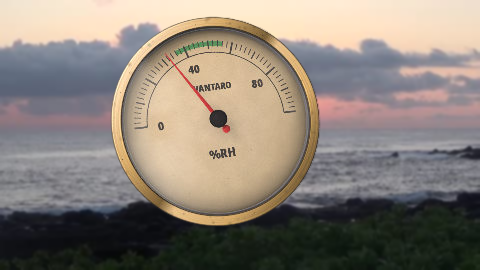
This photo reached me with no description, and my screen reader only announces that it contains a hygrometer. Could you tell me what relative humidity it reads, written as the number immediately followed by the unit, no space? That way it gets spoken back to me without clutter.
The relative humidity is 32%
